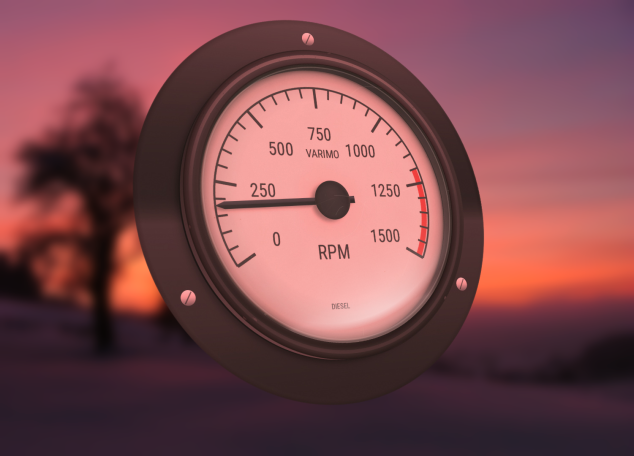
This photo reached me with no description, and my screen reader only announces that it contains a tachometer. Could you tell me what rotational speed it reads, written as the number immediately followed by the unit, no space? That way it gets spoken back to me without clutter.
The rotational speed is 175rpm
